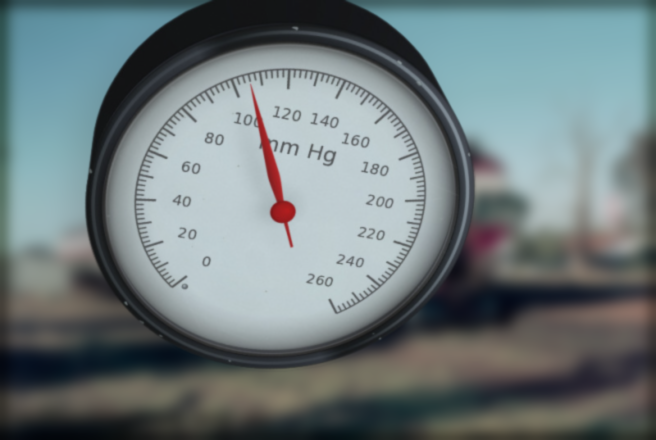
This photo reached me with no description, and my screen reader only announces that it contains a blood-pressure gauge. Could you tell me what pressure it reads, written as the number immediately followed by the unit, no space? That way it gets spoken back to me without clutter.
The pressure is 106mmHg
